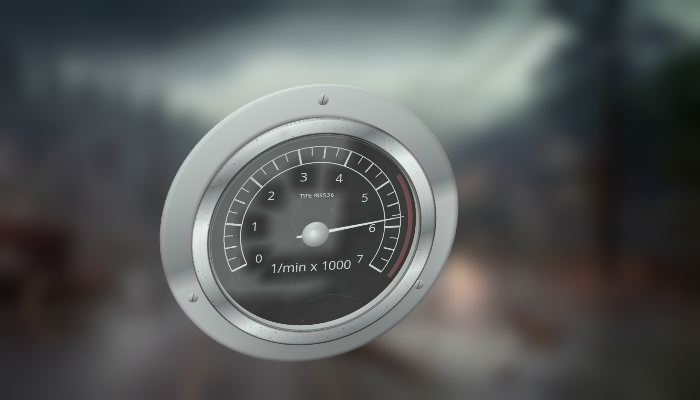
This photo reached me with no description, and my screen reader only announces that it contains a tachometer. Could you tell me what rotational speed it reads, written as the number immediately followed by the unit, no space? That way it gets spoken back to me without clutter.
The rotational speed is 5750rpm
